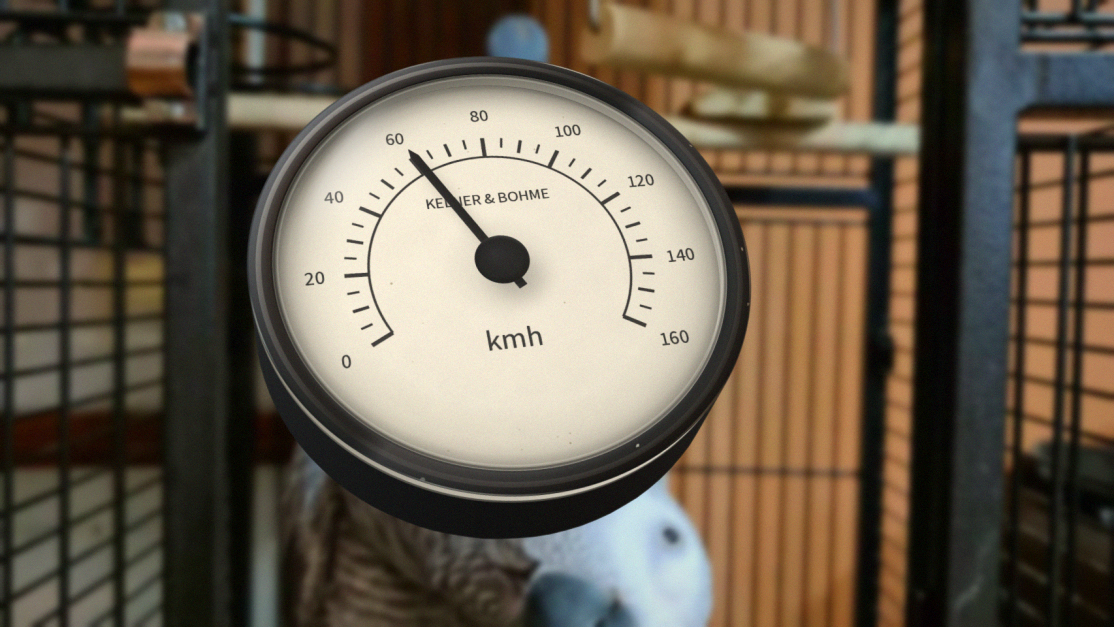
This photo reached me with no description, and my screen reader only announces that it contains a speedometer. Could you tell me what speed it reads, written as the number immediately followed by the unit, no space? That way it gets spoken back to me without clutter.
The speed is 60km/h
